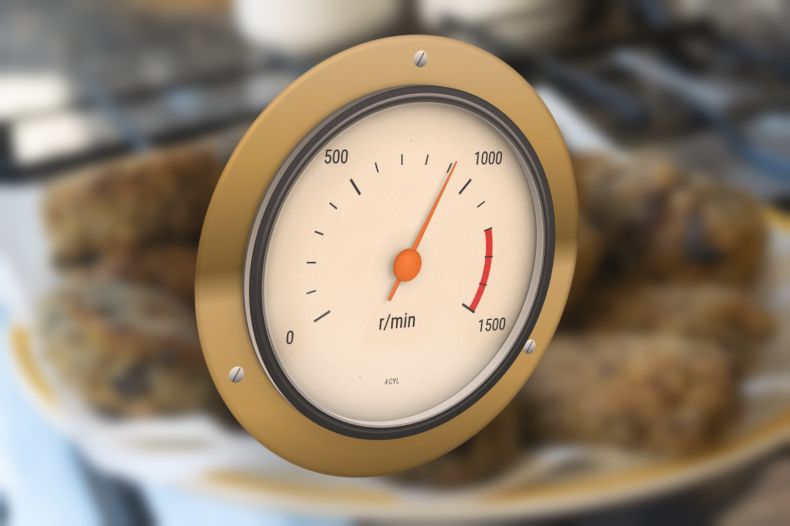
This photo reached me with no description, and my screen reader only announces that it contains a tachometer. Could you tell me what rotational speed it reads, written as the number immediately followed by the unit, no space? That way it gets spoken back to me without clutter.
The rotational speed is 900rpm
